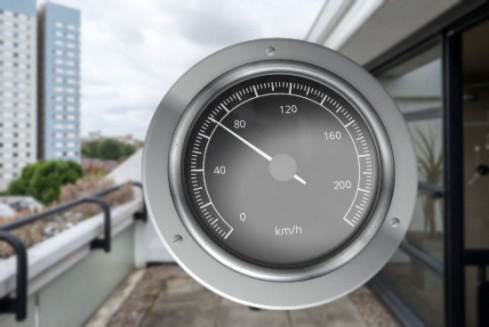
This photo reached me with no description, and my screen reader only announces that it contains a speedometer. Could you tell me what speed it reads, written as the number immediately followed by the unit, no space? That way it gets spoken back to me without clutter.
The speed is 70km/h
